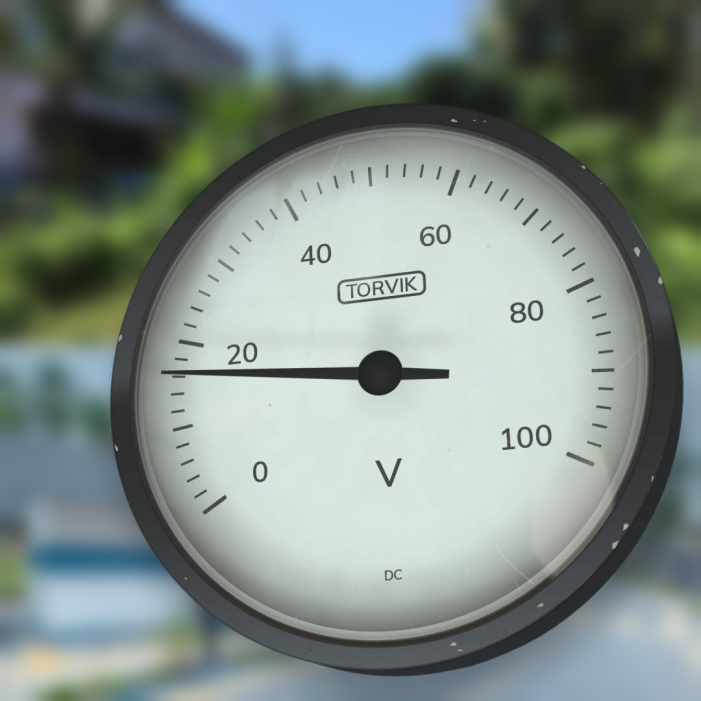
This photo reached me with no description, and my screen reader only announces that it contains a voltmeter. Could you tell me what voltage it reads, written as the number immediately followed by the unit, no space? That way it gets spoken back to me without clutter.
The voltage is 16V
